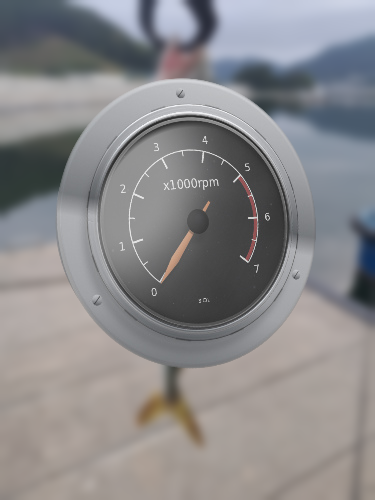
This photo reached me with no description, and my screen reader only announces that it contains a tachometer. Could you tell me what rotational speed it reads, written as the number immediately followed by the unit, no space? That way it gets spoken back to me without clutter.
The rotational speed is 0rpm
